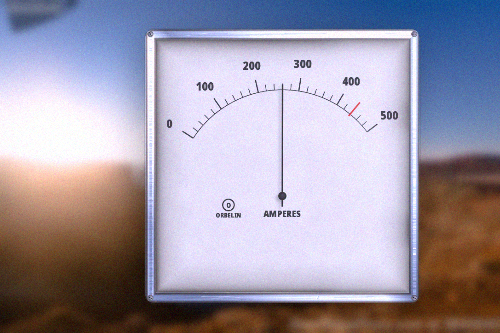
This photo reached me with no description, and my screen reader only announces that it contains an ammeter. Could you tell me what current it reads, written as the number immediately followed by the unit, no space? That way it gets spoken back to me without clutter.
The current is 260A
